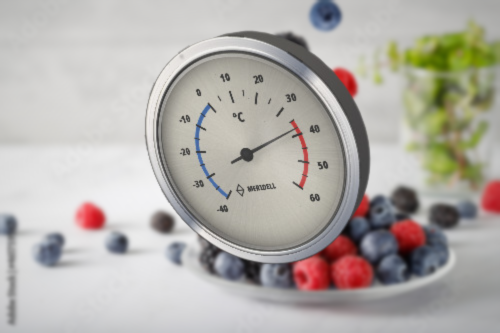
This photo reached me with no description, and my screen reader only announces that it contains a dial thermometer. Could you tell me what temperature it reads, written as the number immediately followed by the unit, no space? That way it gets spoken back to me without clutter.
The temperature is 37.5°C
